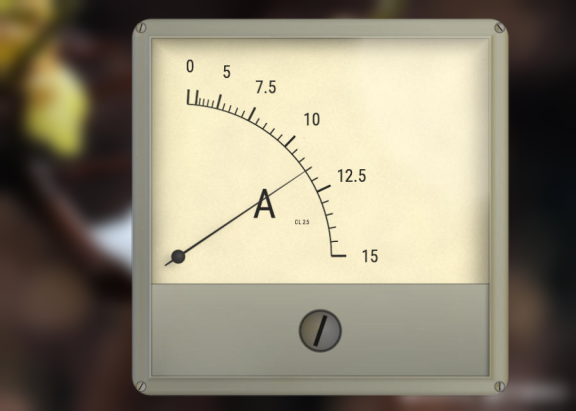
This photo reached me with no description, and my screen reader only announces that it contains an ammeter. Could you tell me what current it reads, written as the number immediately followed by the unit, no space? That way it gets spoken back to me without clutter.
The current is 11.5A
